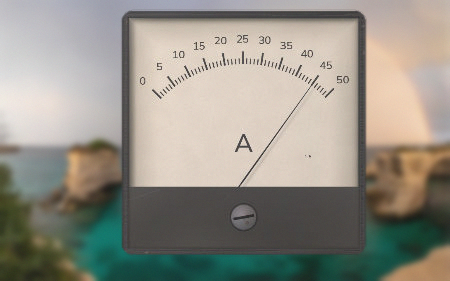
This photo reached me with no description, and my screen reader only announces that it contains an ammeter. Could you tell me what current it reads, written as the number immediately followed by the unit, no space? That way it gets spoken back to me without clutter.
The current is 45A
